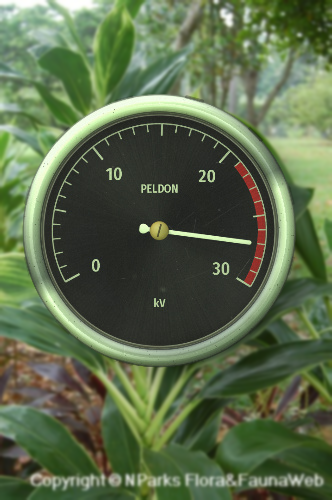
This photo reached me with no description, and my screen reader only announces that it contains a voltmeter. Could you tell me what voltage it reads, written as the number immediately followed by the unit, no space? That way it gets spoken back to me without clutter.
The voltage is 27kV
